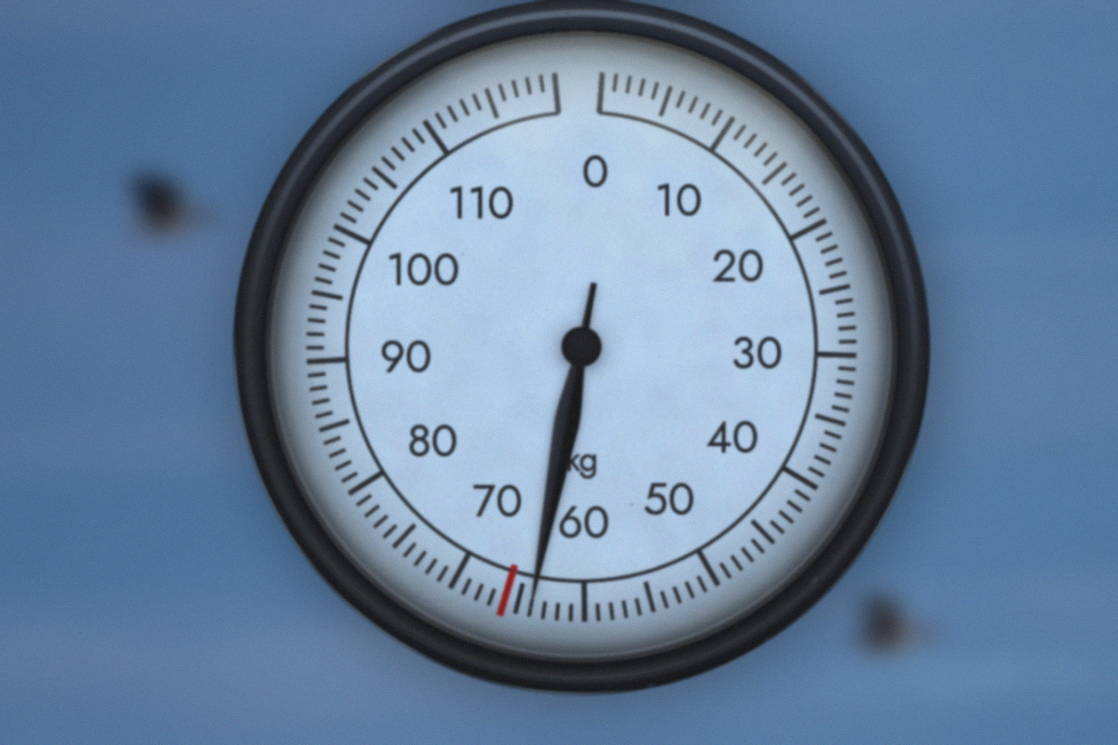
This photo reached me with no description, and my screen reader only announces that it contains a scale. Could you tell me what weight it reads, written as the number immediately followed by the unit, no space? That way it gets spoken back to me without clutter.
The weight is 64kg
